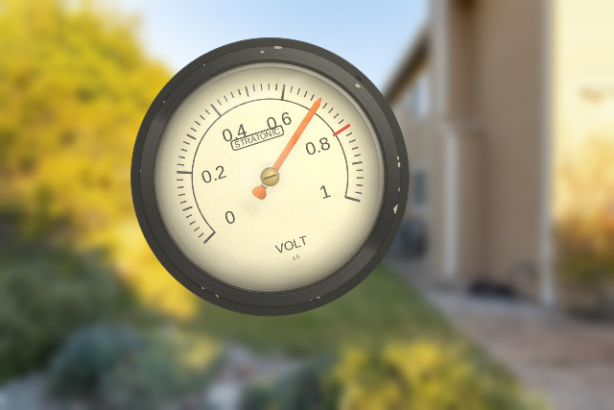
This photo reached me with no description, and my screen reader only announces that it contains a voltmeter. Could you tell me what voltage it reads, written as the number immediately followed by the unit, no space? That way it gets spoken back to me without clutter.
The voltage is 0.7V
